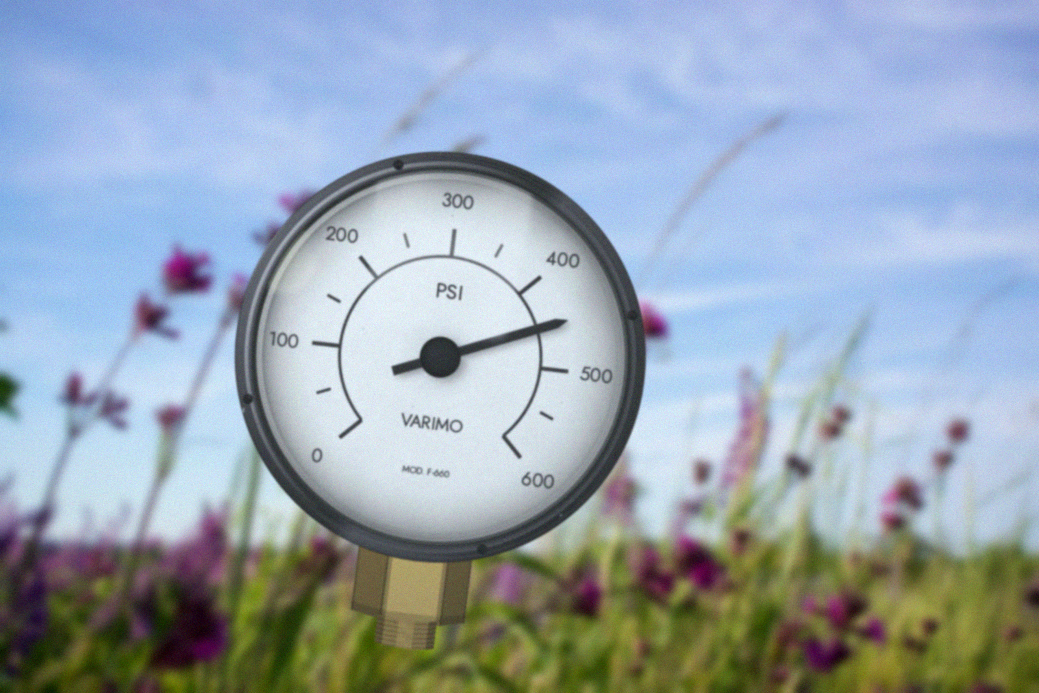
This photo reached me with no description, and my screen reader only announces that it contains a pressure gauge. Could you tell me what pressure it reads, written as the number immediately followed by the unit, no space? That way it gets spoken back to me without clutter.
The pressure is 450psi
